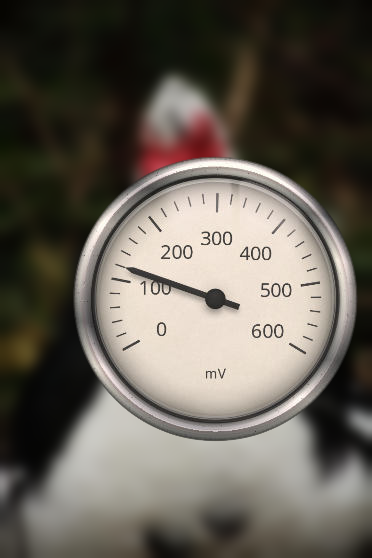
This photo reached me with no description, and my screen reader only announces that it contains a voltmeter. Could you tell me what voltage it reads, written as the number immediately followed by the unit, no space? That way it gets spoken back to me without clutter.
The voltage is 120mV
